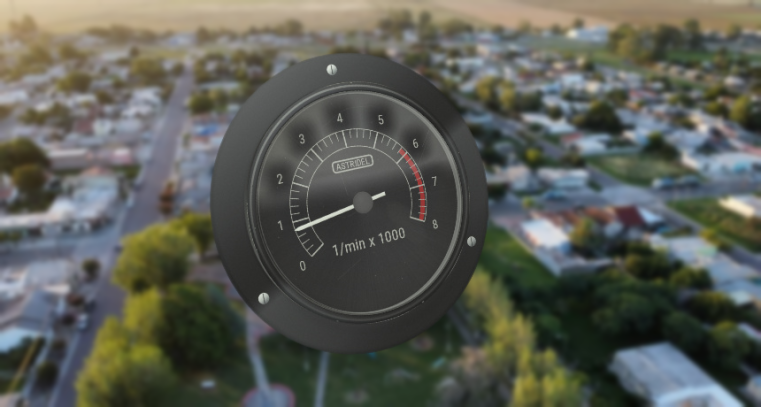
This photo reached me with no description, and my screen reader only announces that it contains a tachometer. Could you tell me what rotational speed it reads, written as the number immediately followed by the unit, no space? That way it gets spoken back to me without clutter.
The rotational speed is 800rpm
